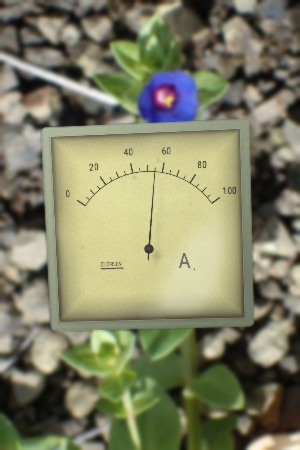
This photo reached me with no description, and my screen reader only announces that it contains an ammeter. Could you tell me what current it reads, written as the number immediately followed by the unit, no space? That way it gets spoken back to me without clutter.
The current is 55A
